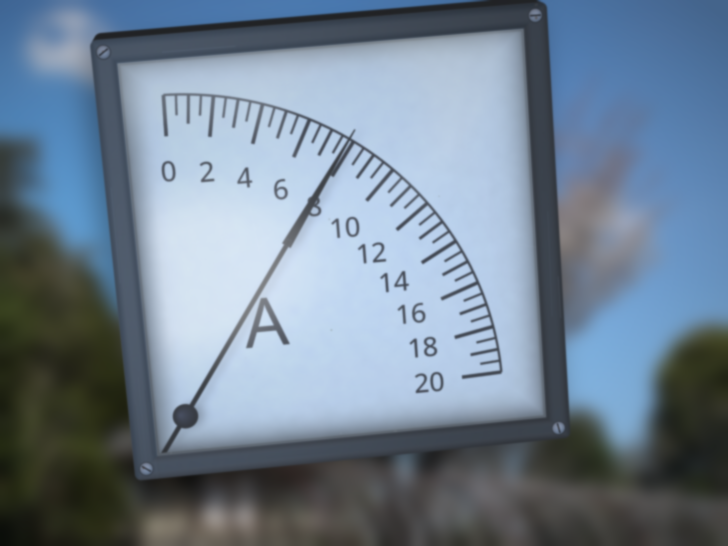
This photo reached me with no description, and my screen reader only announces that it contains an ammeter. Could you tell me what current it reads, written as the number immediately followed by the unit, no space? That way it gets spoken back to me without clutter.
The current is 7.75A
